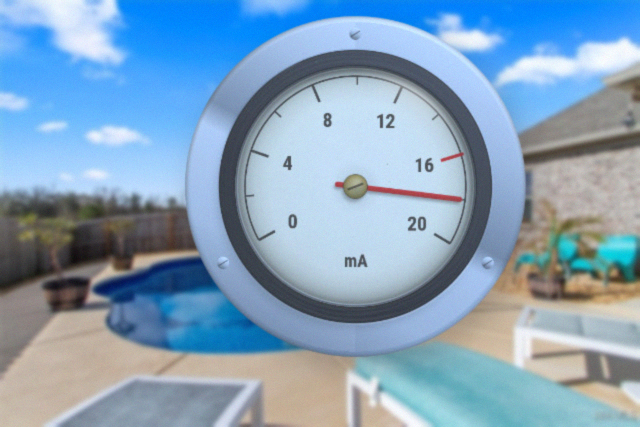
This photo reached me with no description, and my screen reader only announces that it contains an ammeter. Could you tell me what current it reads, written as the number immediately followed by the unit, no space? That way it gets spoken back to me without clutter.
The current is 18mA
